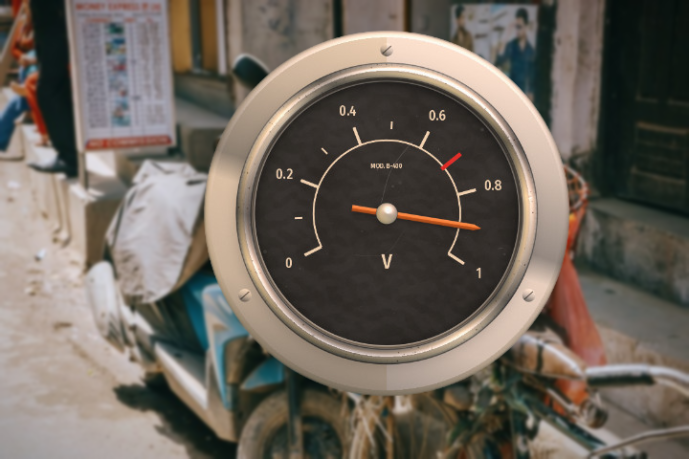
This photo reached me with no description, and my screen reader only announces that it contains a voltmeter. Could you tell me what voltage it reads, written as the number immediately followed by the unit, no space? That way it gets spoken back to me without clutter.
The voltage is 0.9V
